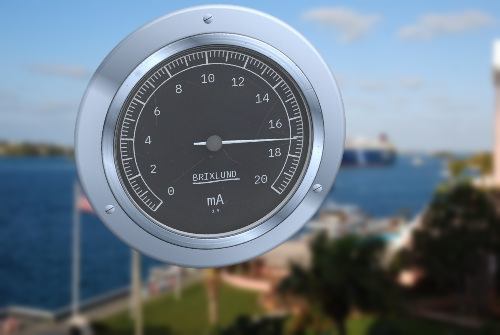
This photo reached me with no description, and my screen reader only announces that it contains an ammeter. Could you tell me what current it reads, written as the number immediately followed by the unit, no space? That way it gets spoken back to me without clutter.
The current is 17mA
